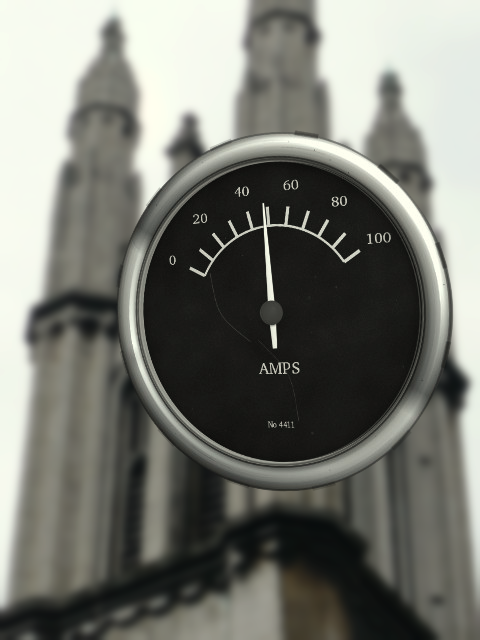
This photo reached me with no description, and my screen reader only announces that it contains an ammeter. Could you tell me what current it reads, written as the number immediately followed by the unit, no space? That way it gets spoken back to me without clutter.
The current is 50A
